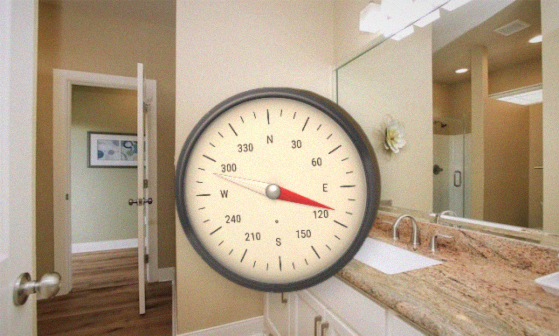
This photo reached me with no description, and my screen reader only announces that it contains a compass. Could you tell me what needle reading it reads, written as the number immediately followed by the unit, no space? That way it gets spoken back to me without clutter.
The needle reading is 110°
